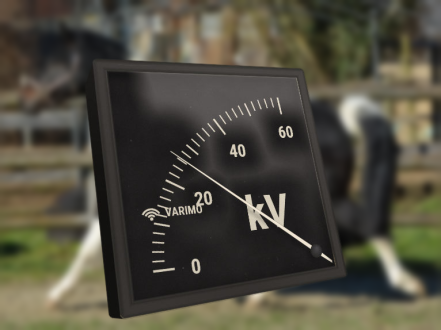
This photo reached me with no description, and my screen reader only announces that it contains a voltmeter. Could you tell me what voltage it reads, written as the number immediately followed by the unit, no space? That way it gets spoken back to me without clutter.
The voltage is 26kV
